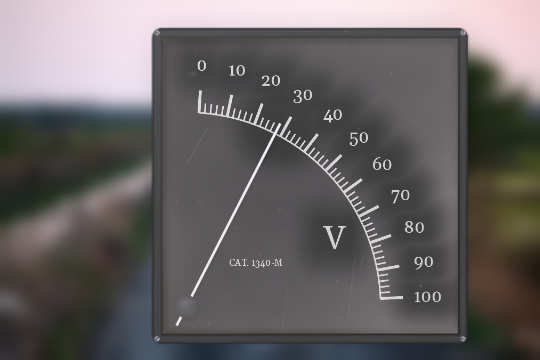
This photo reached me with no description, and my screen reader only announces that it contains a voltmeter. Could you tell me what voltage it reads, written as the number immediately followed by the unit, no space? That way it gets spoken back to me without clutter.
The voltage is 28V
